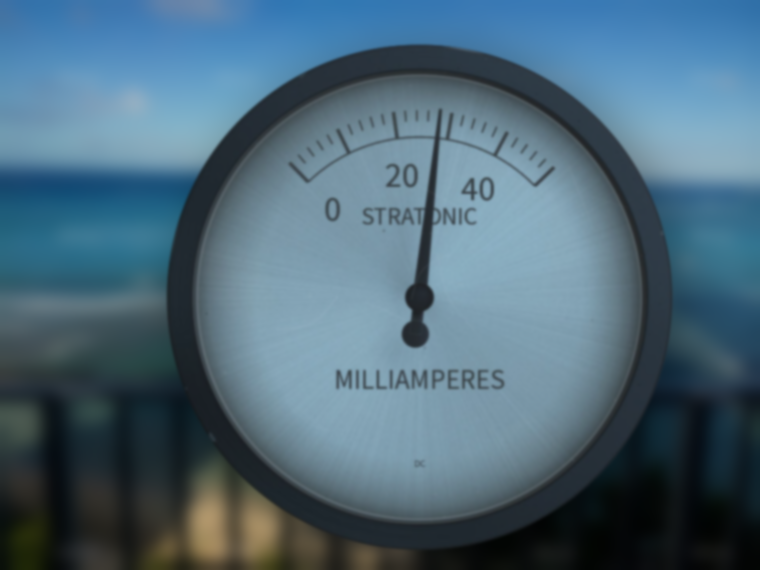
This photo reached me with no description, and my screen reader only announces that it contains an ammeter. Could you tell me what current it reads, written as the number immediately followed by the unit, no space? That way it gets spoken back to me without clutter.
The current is 28mA
